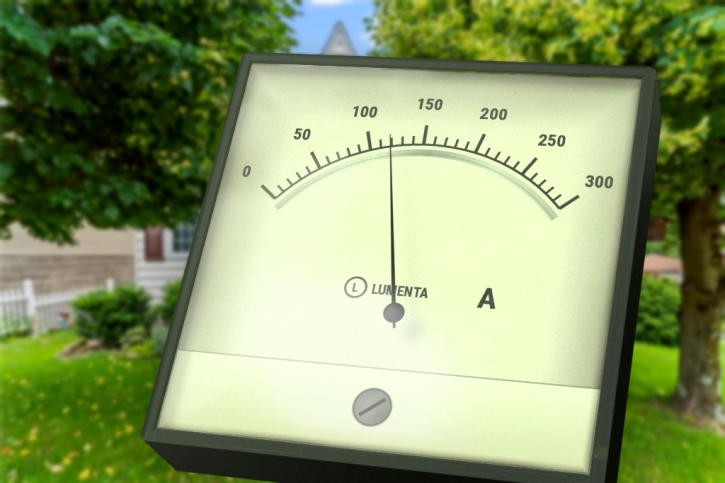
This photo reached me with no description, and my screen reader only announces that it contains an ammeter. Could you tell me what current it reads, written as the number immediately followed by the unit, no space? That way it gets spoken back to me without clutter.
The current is 120A
